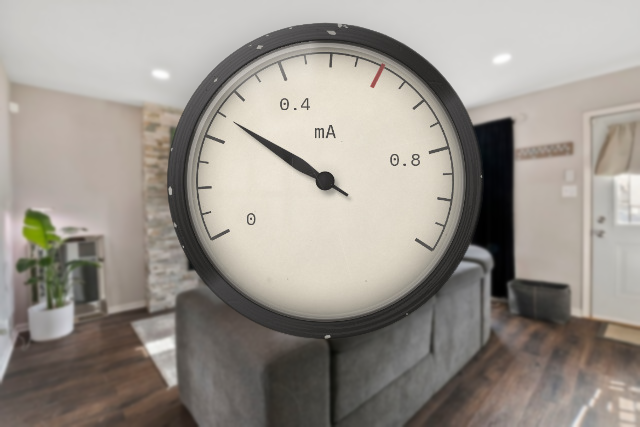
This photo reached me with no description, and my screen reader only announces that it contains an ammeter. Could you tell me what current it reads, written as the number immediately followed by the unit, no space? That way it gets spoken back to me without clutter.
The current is 0.25mA
